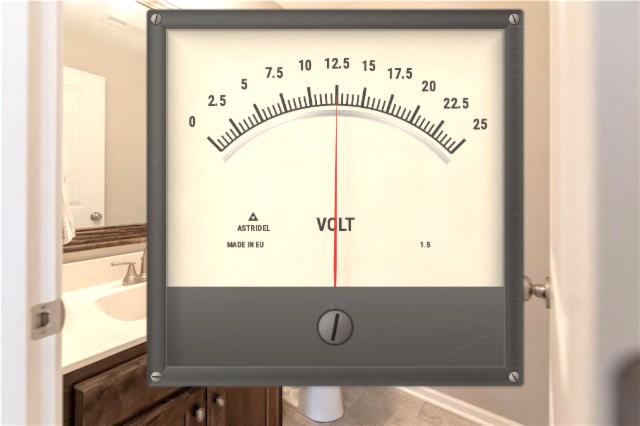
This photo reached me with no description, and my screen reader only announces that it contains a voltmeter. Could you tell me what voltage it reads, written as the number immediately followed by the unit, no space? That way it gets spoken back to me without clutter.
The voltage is 12.5V
